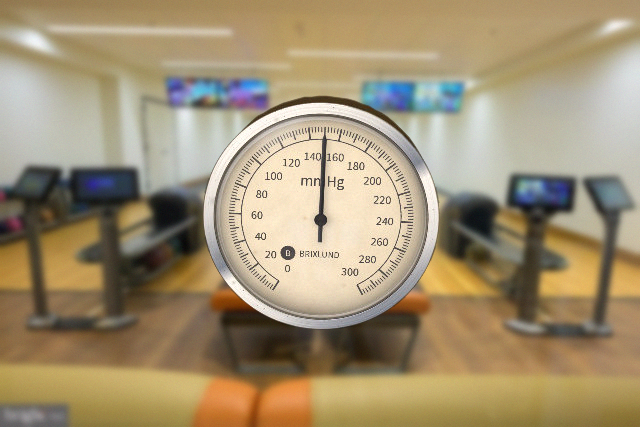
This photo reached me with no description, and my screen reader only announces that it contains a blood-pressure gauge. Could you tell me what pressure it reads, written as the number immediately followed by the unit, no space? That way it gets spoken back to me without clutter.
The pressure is 150mmHg
